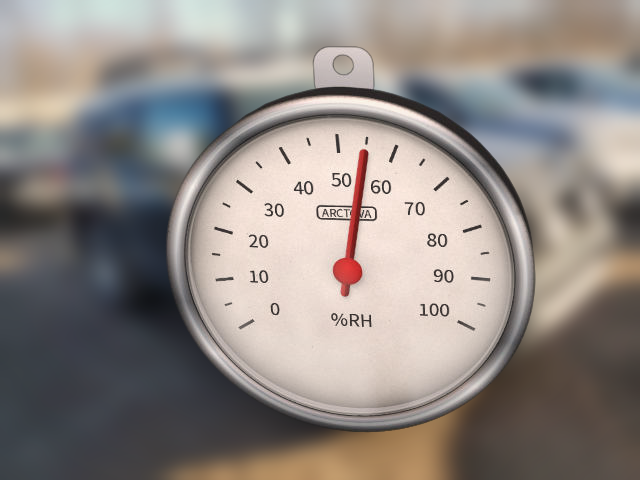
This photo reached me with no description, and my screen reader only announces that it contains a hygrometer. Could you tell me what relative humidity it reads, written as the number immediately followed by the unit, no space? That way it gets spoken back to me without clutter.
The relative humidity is 55%
